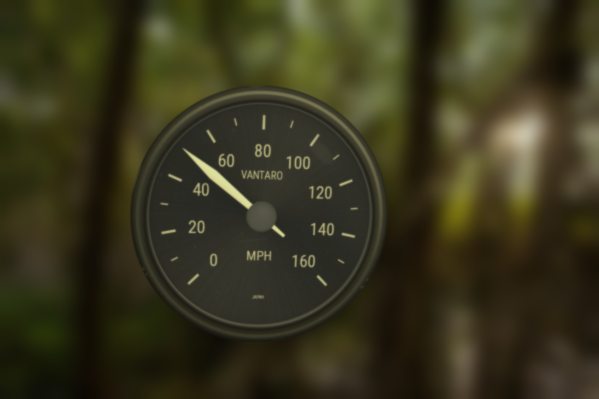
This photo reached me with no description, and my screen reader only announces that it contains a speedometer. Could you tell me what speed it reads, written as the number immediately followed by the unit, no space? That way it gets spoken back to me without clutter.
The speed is 50mph
